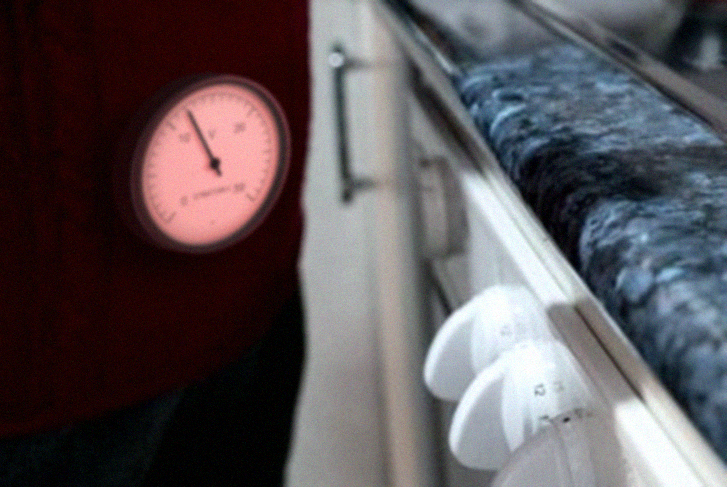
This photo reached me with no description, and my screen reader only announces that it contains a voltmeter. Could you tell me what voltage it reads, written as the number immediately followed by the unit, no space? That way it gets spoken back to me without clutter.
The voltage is 12V
